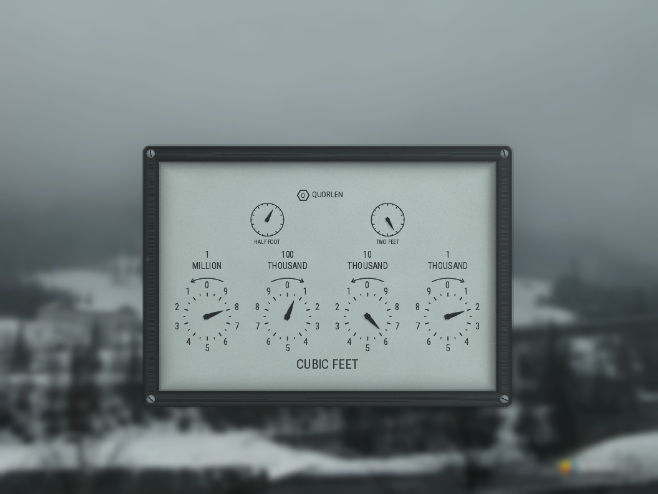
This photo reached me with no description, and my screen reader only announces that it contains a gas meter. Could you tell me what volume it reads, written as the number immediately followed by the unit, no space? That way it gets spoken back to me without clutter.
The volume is 806200ft³
